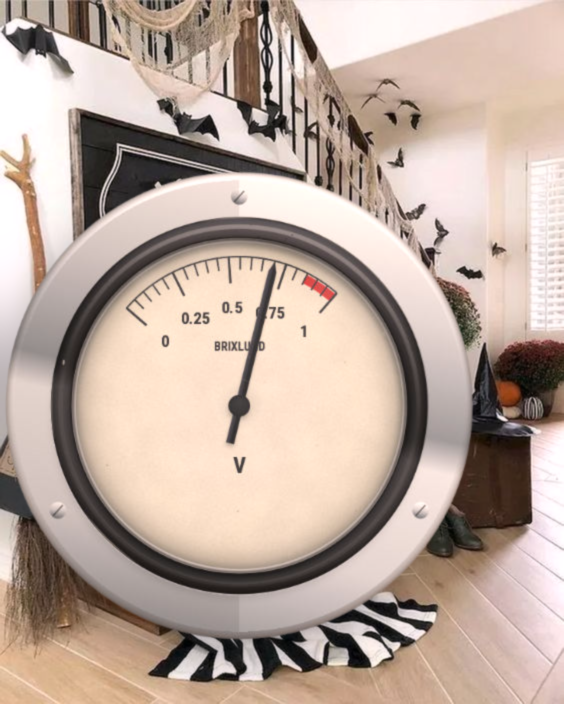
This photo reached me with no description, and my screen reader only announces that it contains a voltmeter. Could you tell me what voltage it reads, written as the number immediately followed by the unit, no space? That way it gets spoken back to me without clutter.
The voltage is 0.7V
